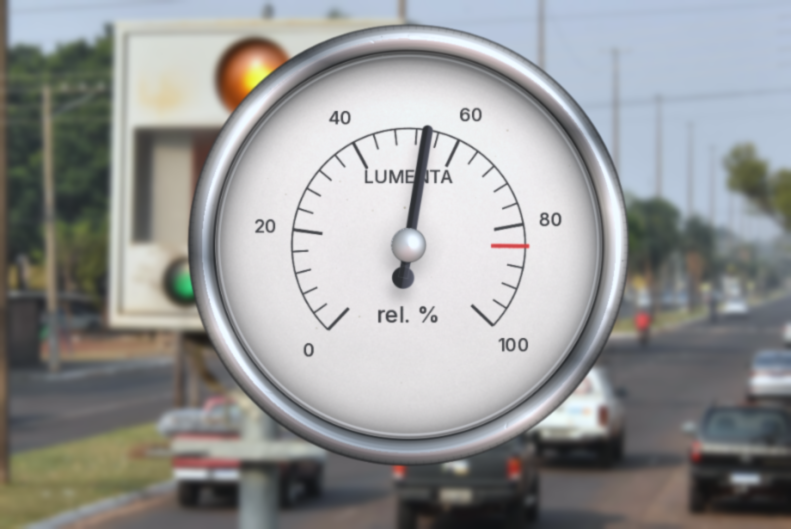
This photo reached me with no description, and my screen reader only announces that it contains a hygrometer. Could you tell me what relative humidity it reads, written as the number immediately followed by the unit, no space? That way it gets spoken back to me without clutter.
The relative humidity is 54%
